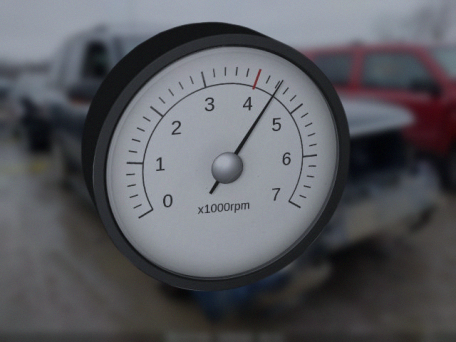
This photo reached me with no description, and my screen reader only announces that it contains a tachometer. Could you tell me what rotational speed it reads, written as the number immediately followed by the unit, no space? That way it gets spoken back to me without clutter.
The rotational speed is 4400rpm
